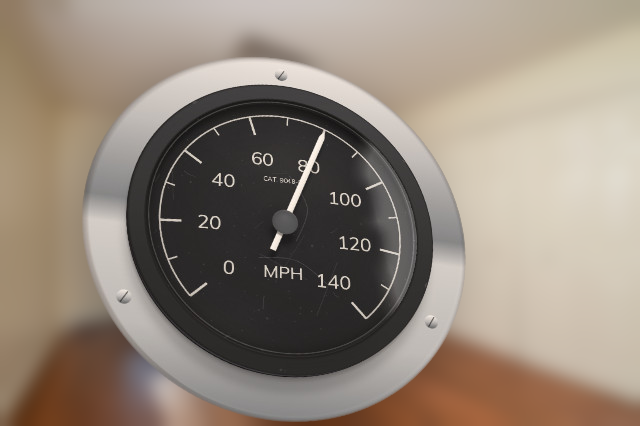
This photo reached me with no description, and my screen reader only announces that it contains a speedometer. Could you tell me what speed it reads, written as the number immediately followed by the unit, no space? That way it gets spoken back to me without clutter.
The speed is 80mph
